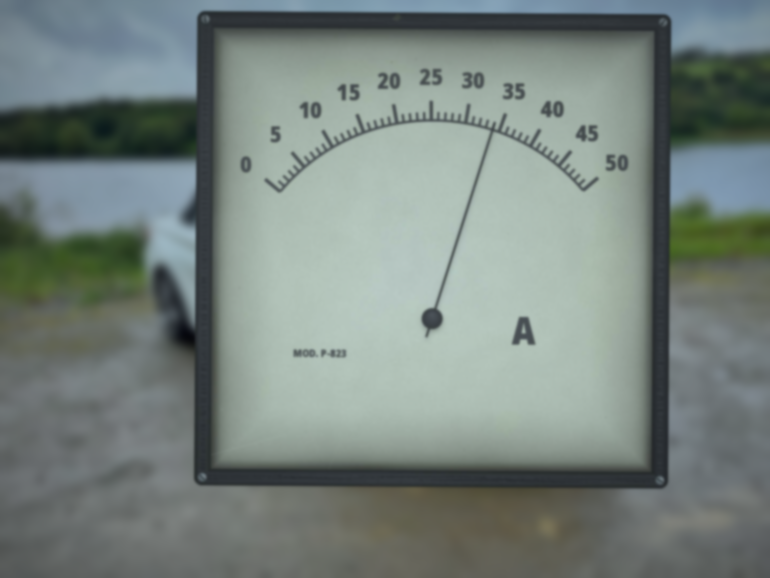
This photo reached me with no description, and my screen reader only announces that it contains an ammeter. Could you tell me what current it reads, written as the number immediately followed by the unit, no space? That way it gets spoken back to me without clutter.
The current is 34A
